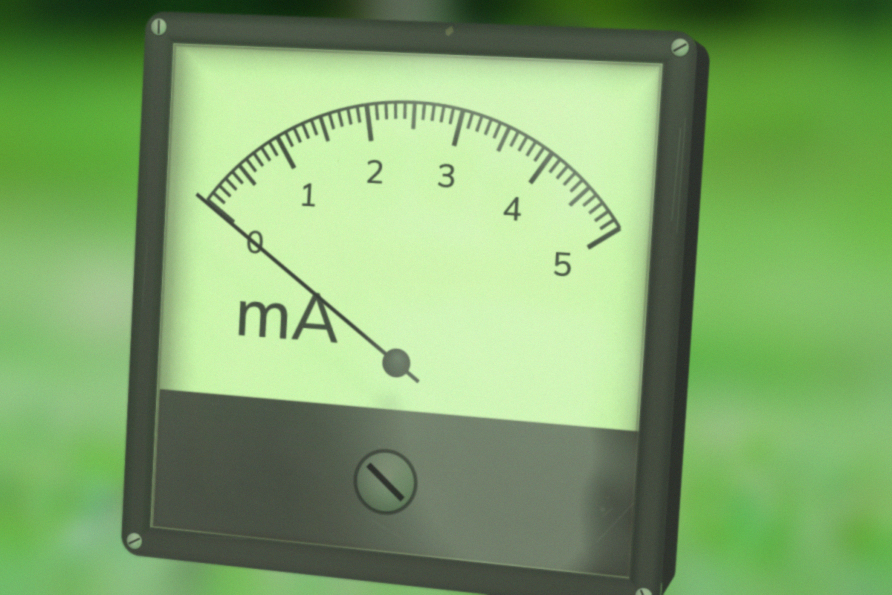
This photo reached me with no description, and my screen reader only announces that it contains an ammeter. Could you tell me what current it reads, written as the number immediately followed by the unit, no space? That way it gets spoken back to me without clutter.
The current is 0mA
